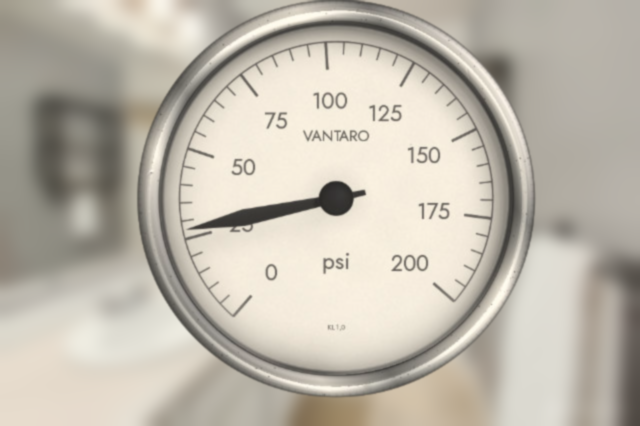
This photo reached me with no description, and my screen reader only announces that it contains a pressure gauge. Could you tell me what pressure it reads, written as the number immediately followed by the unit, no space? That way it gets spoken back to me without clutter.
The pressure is 27.5psi
